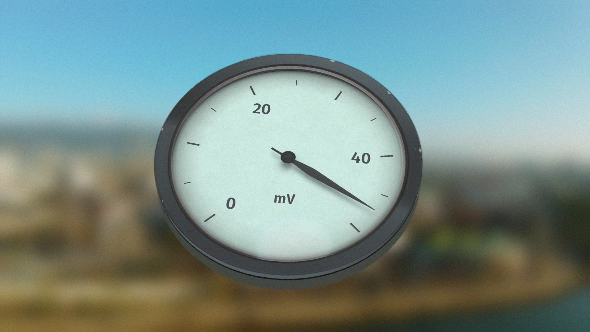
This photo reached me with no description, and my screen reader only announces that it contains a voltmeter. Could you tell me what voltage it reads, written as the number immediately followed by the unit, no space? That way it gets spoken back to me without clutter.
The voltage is 47.5mV
